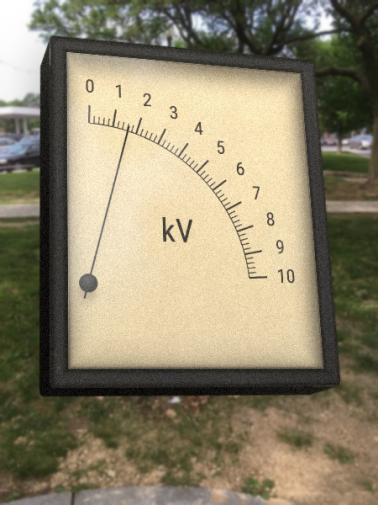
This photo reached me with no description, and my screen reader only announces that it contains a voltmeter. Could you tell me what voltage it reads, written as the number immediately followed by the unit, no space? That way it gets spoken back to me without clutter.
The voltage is 1.6kV
